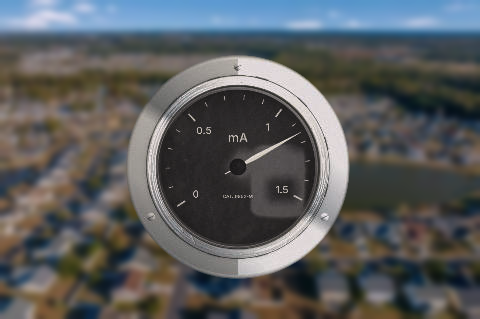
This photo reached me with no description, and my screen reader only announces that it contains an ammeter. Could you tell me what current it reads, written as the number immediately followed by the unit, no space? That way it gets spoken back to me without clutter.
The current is 1.15mA
